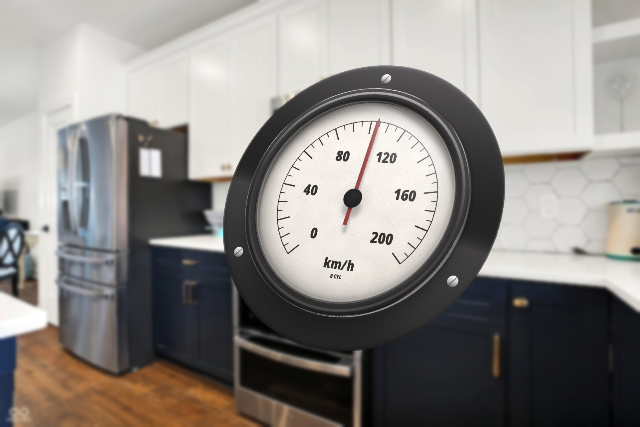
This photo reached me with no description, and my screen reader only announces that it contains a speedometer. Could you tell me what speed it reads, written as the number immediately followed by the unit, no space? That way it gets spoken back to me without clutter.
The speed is 105km/h
